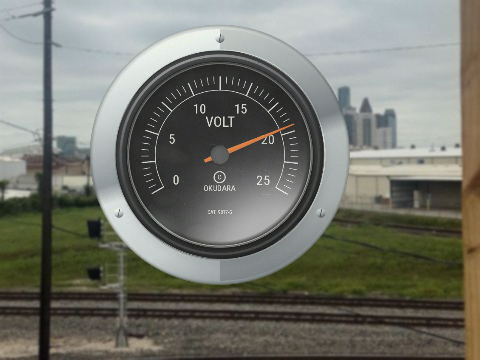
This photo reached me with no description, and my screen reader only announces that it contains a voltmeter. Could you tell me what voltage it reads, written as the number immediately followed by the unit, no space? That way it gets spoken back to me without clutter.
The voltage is 19.5V
